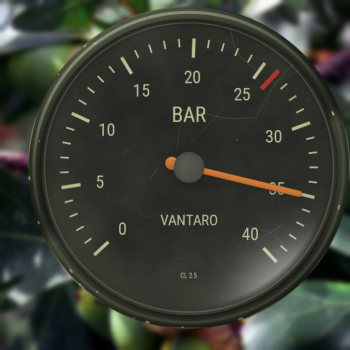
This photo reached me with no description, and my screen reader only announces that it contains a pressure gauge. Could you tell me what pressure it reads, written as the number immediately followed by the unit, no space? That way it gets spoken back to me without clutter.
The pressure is 35bar
